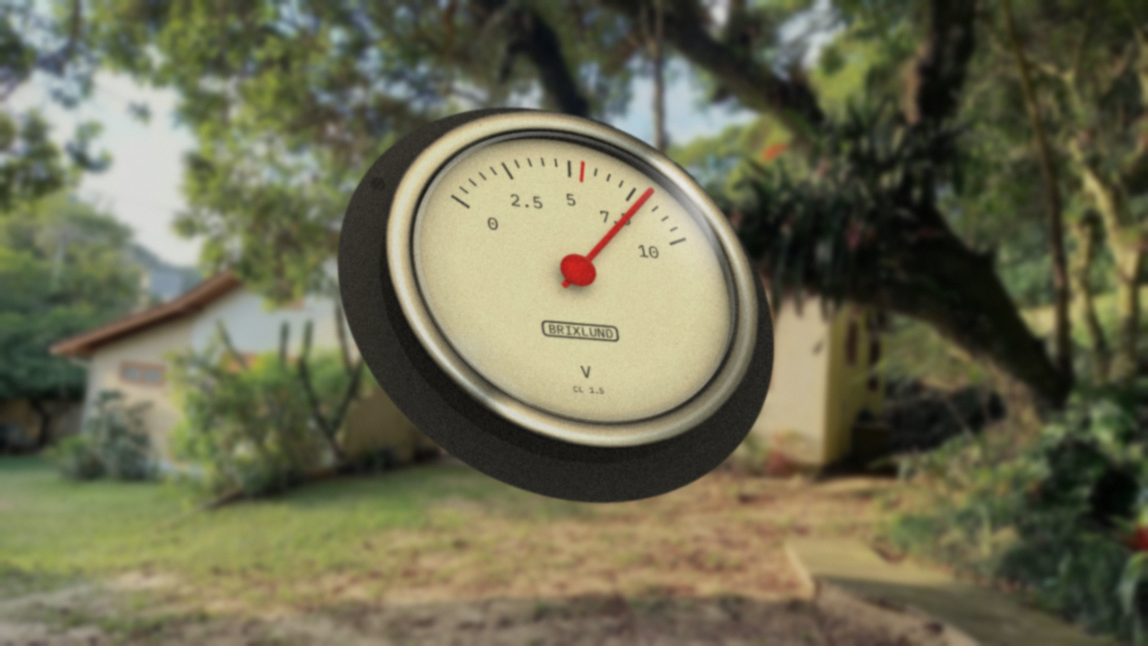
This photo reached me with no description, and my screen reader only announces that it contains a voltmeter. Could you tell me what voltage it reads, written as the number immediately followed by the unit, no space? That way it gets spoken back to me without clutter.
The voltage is 8V
